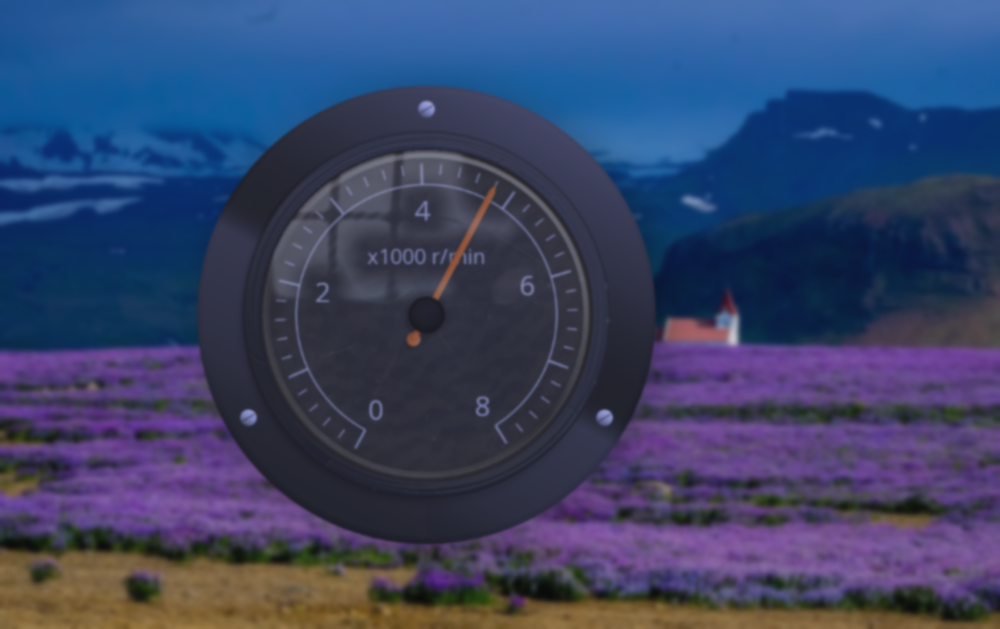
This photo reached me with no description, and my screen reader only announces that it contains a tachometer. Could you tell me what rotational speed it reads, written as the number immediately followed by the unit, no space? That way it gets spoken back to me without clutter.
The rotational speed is 4800rpm
